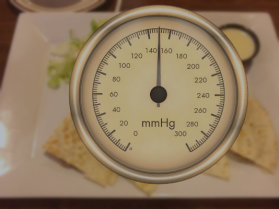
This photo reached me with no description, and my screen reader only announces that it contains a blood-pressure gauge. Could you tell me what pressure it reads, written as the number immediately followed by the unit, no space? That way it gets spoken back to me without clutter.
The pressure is 150mmHg
